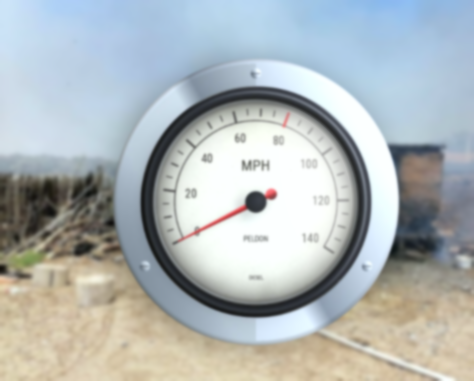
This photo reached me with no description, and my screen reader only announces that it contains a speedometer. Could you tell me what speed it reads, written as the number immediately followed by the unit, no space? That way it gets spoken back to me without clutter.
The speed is 0mph
